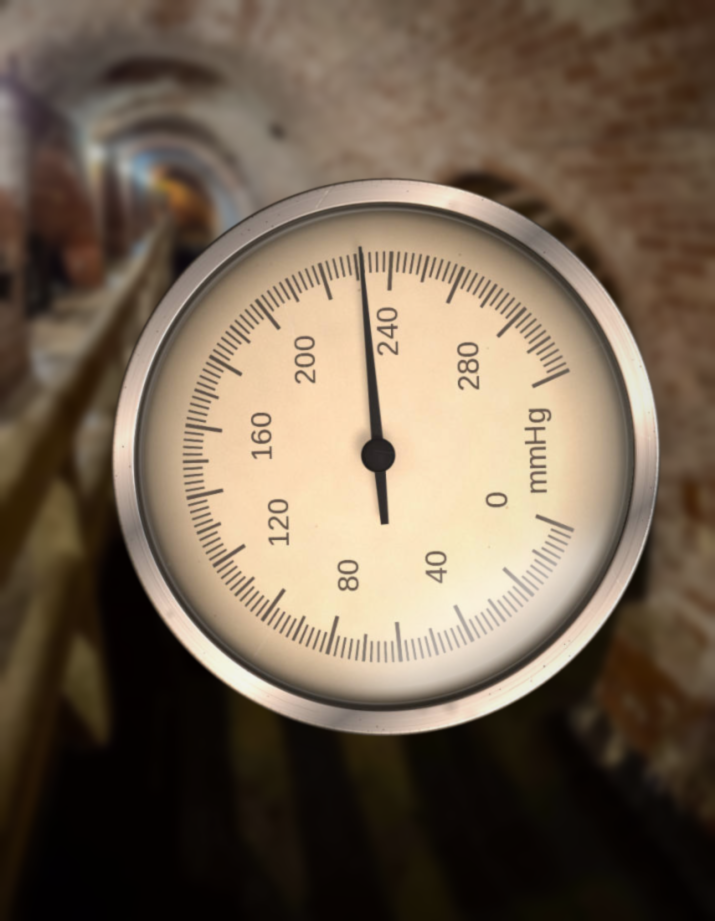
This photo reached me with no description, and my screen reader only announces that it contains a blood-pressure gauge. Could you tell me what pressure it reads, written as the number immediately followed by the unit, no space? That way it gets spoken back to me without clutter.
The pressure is 232mmHg
